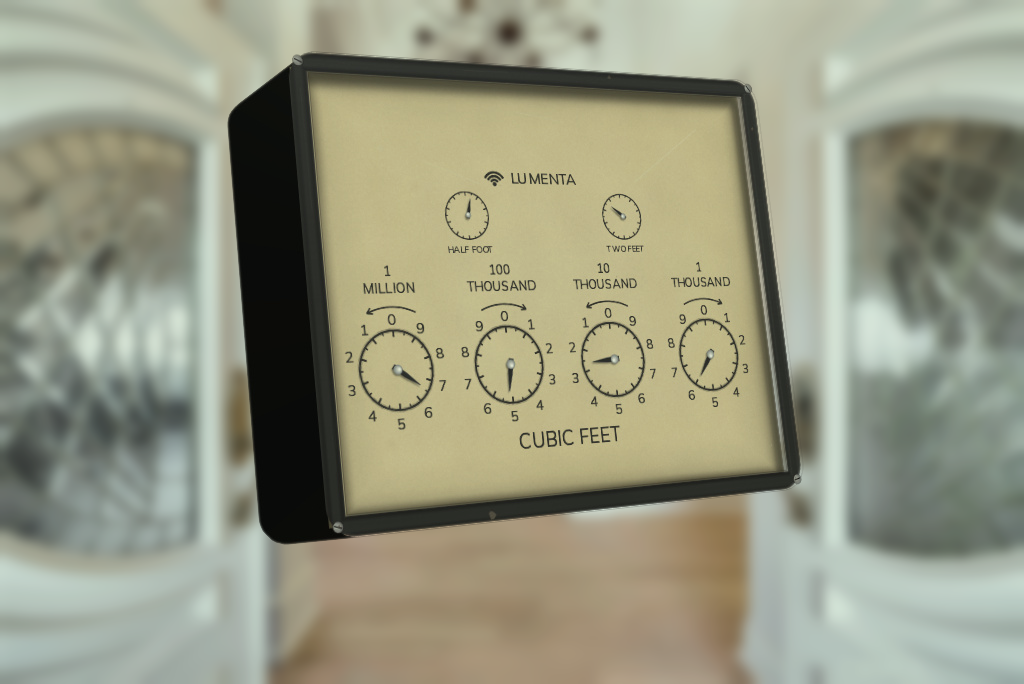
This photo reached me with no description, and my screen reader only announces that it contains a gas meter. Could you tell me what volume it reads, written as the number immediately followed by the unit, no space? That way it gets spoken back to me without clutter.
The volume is 652600ft³
